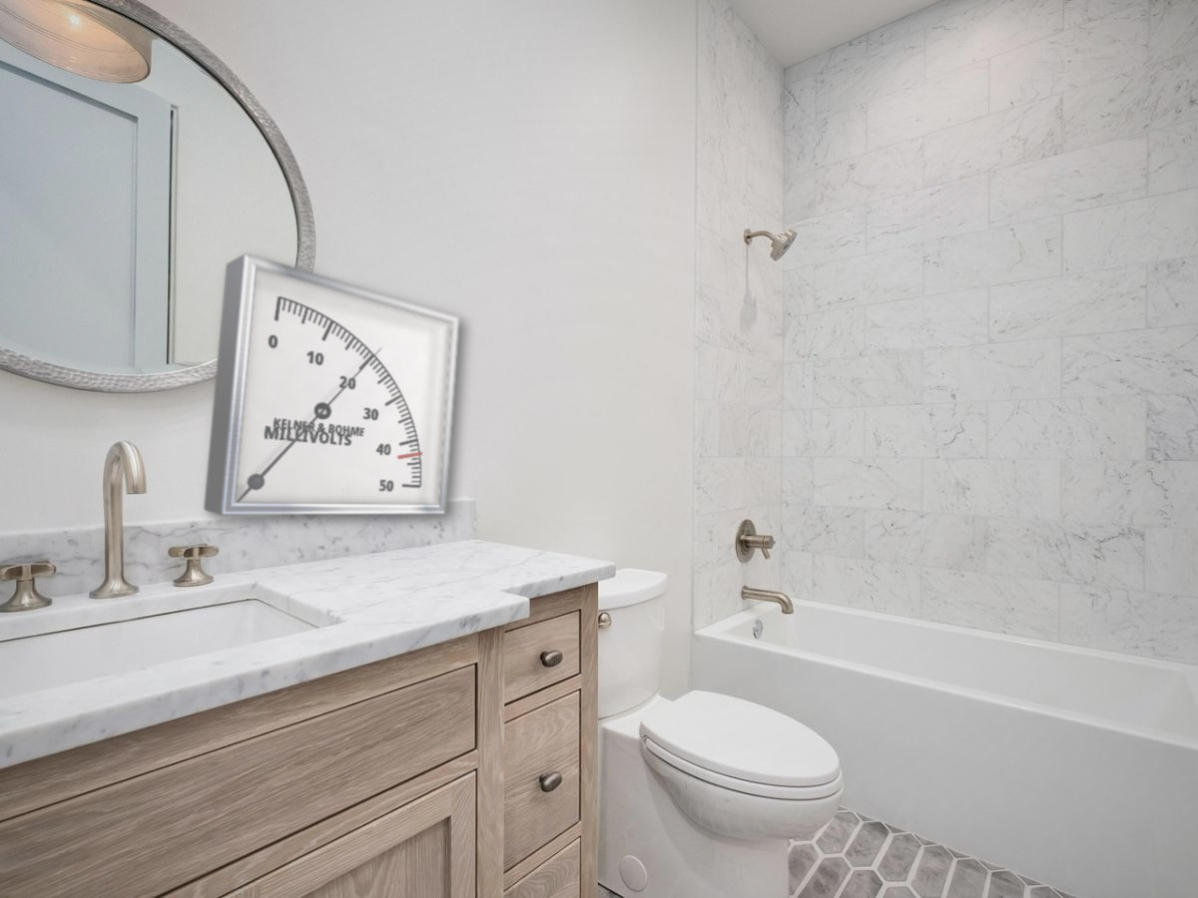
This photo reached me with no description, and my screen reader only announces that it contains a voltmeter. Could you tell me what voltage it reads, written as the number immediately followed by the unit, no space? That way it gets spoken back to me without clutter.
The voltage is 20mV
